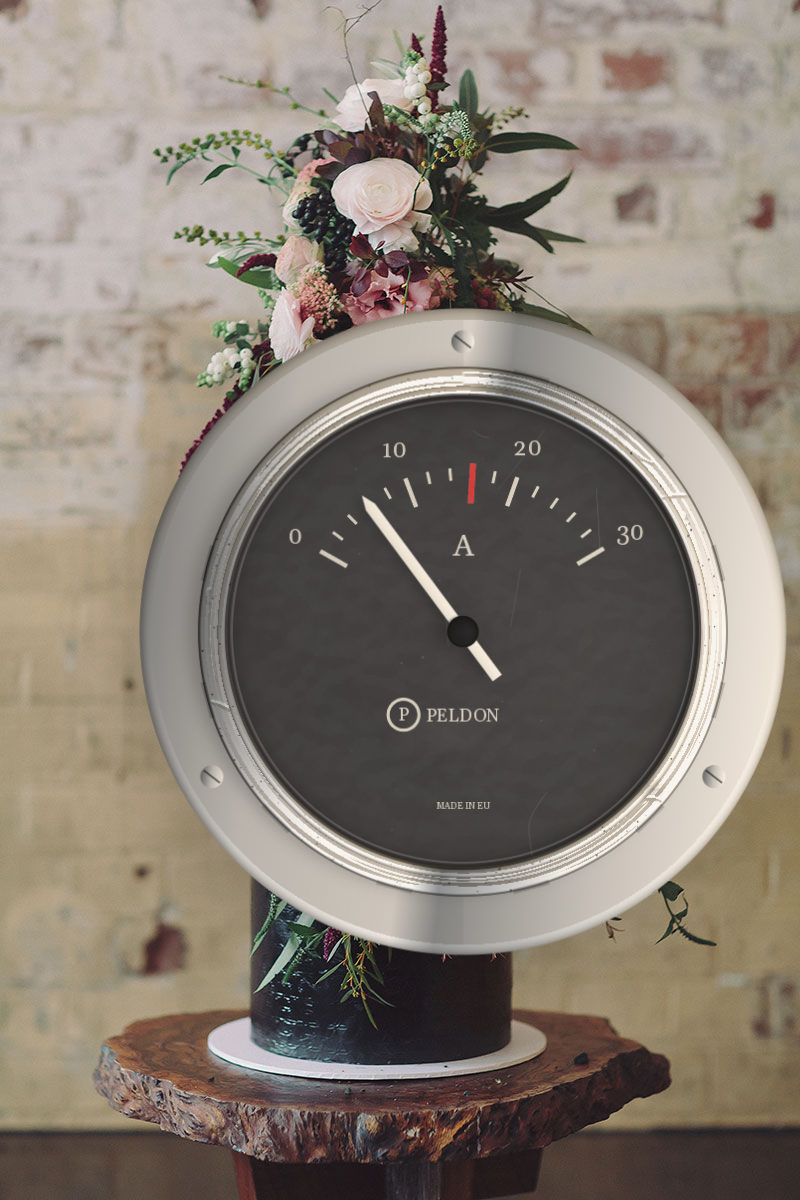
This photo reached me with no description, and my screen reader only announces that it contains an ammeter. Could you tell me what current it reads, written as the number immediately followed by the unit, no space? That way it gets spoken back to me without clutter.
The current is 6A
